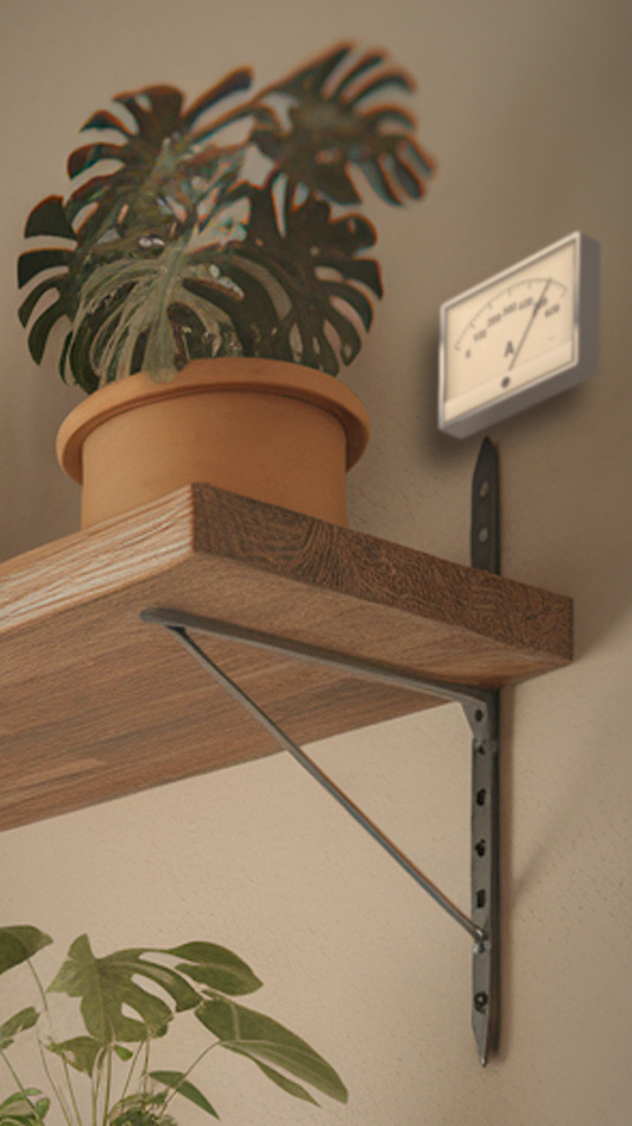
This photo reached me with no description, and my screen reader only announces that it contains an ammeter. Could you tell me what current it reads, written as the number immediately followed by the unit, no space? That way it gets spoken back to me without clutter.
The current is 500A
